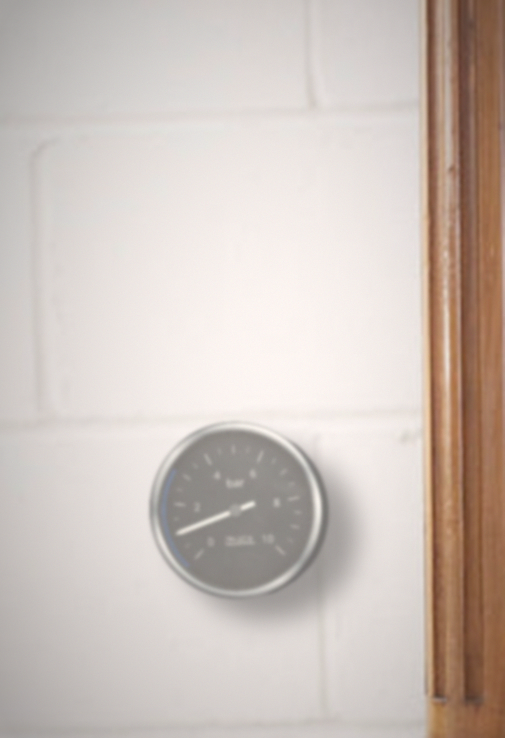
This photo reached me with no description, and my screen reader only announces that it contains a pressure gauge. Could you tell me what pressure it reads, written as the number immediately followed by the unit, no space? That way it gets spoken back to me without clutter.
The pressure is 1bar
